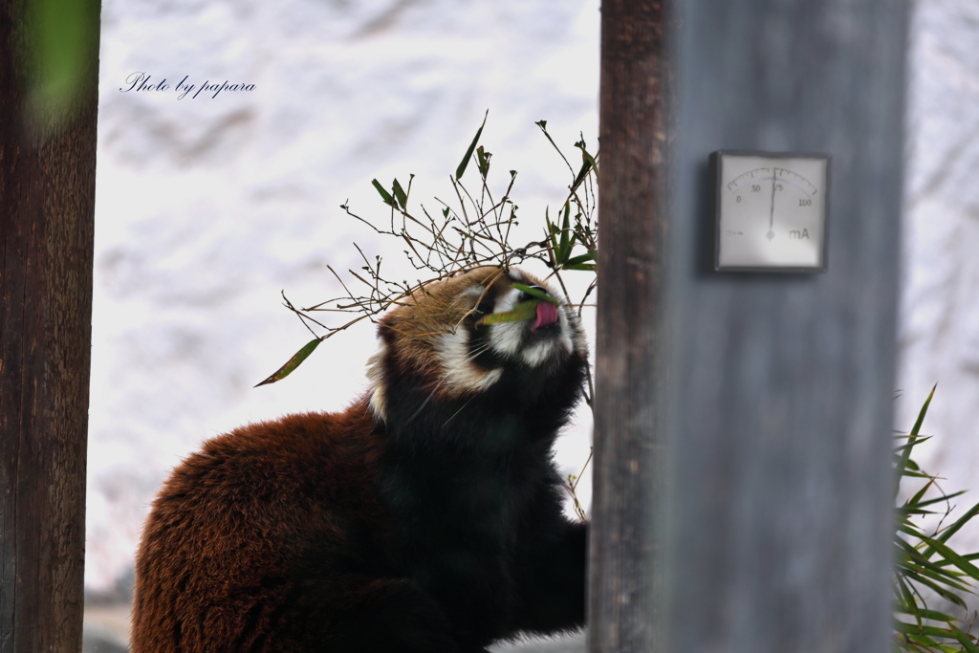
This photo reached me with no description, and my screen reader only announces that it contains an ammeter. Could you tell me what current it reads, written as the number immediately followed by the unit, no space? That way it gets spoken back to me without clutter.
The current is 70mA
